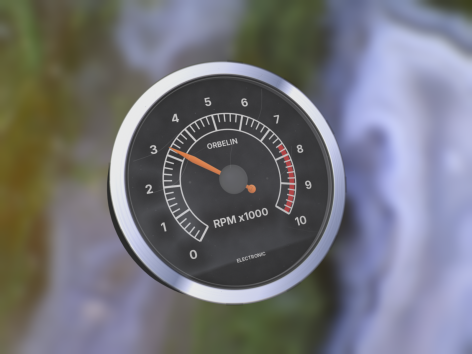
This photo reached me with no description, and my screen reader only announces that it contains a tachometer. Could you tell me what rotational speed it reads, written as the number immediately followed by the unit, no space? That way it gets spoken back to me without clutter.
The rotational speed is 3200rpm
